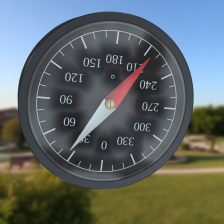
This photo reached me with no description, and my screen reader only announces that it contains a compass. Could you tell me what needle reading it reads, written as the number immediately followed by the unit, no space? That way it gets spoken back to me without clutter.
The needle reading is 215°
